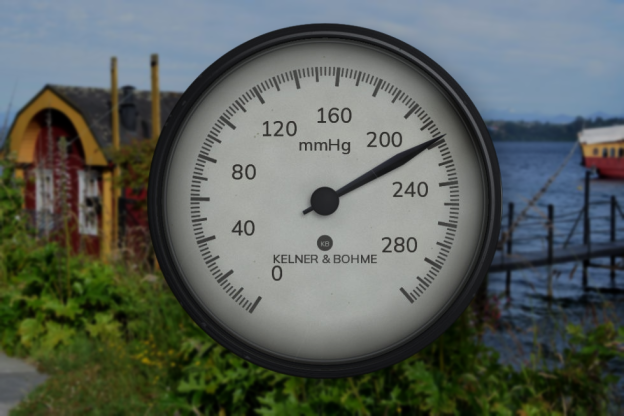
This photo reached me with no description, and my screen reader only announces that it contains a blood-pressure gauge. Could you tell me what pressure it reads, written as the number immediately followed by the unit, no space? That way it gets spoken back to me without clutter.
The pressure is 218mmHg
